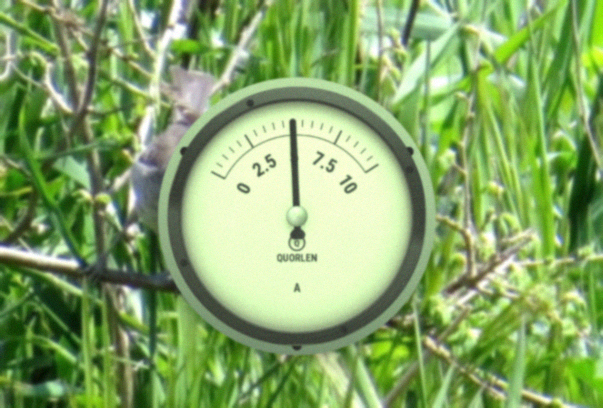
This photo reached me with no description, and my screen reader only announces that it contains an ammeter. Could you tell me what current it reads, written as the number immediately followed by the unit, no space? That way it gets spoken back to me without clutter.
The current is 5A
